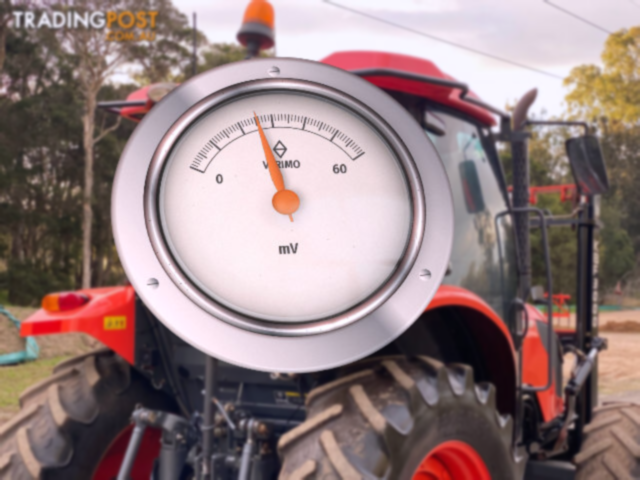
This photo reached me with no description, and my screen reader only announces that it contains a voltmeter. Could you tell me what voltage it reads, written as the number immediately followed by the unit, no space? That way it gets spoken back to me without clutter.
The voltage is 25mV
